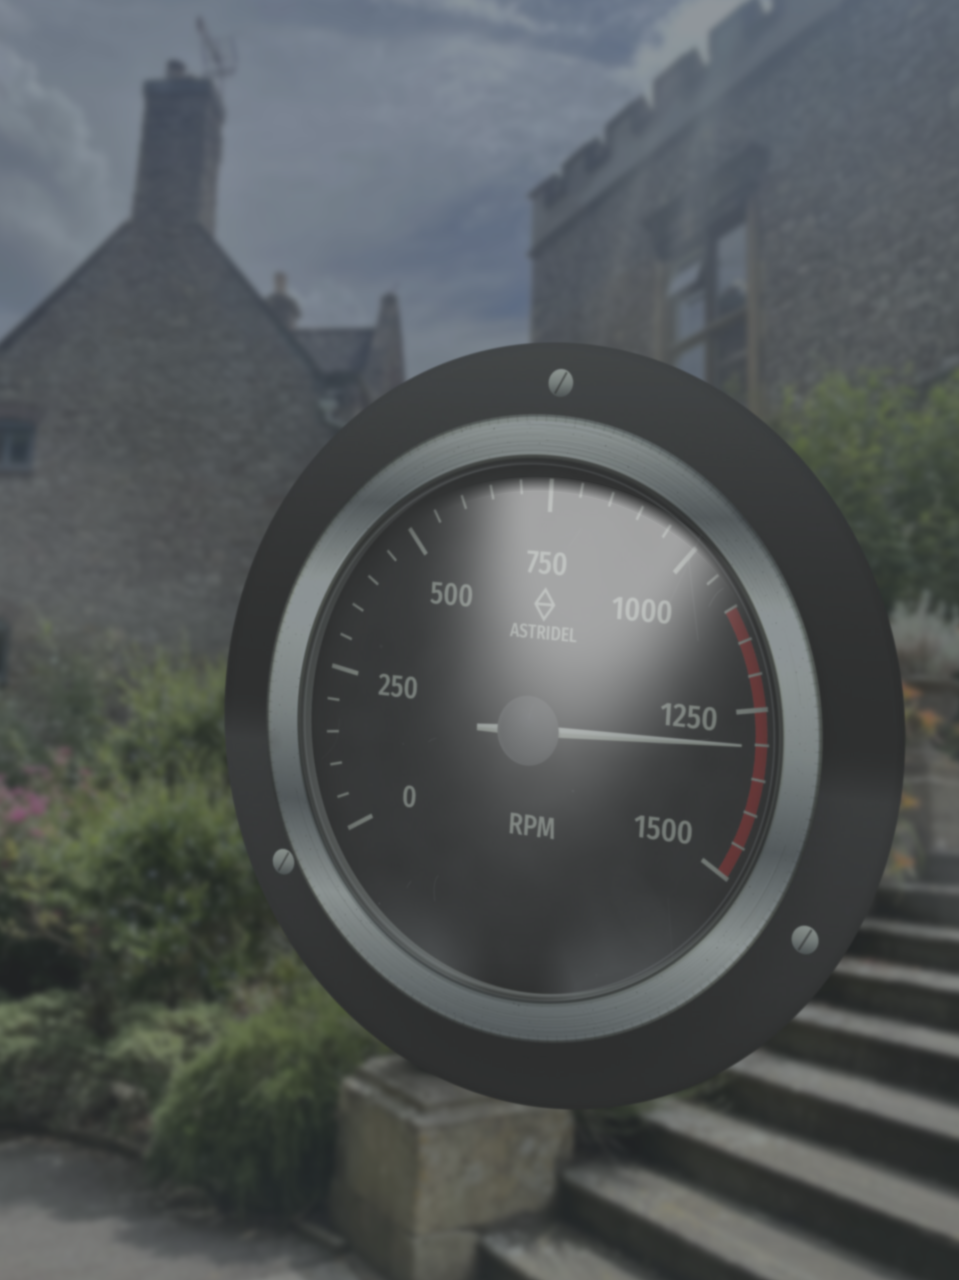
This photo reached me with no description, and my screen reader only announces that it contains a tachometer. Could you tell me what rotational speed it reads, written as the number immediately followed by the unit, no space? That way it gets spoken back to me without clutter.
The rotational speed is 1300rpm
